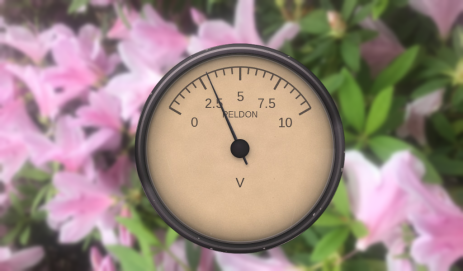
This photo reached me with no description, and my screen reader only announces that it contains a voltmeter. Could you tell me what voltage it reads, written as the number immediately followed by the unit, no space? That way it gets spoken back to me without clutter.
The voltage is 3V
